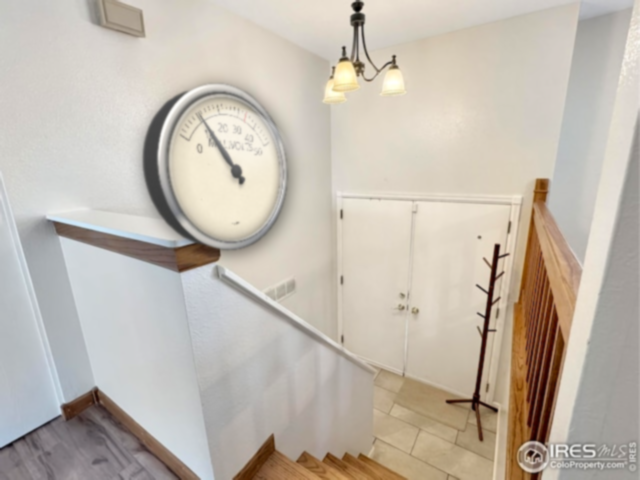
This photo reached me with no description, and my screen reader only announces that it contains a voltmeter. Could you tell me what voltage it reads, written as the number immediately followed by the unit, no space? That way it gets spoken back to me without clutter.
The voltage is 10mV
